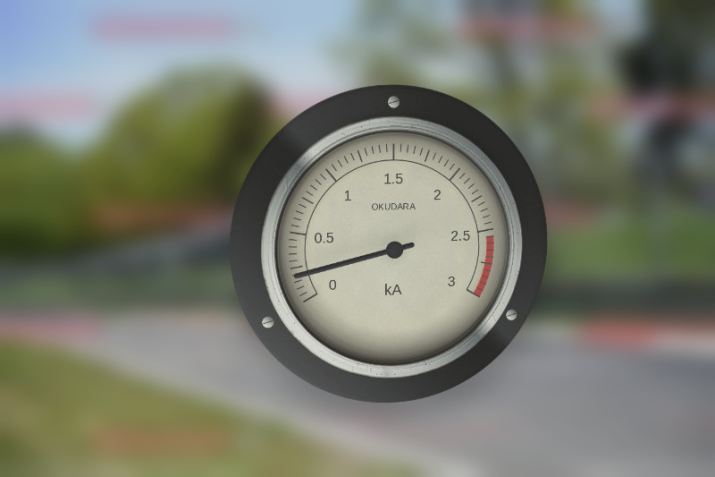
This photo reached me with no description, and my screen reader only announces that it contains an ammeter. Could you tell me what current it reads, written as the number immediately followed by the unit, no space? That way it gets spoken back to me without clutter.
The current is 0.2kA
